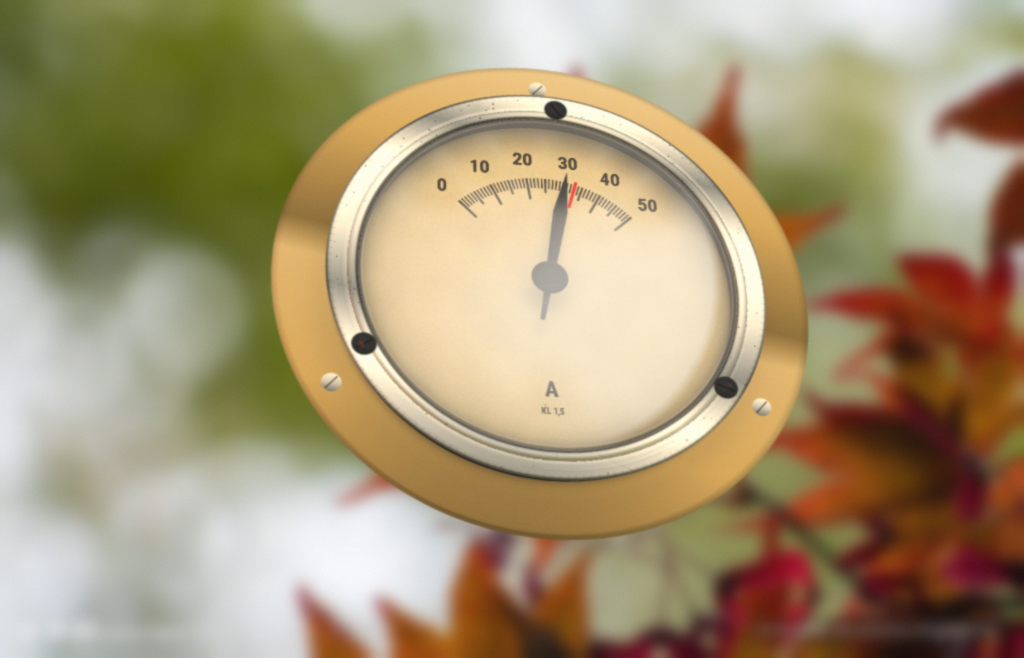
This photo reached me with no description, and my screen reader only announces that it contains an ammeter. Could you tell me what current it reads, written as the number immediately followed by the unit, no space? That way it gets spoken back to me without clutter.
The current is 30A
